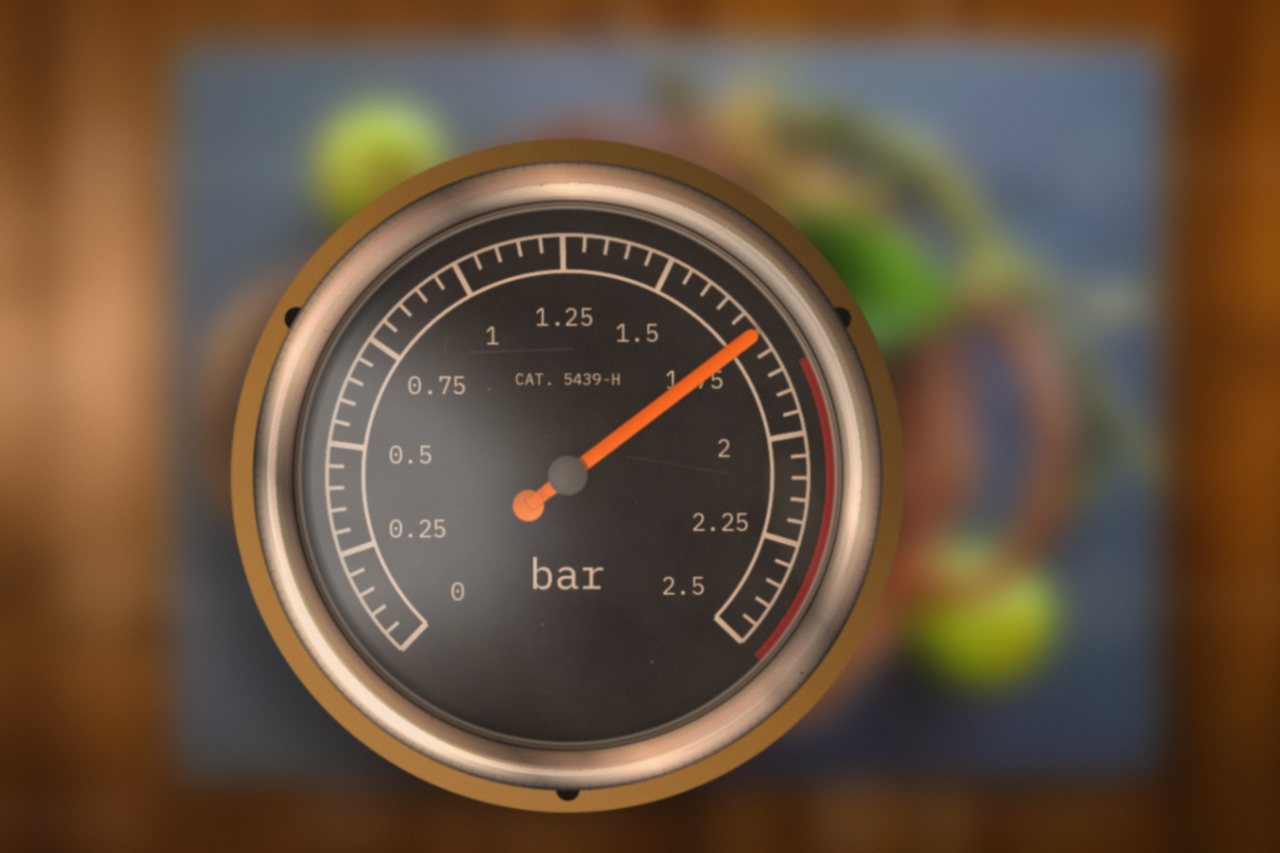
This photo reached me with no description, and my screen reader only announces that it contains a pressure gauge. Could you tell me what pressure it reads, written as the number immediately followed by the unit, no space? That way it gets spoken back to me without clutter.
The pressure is 1.75bar
